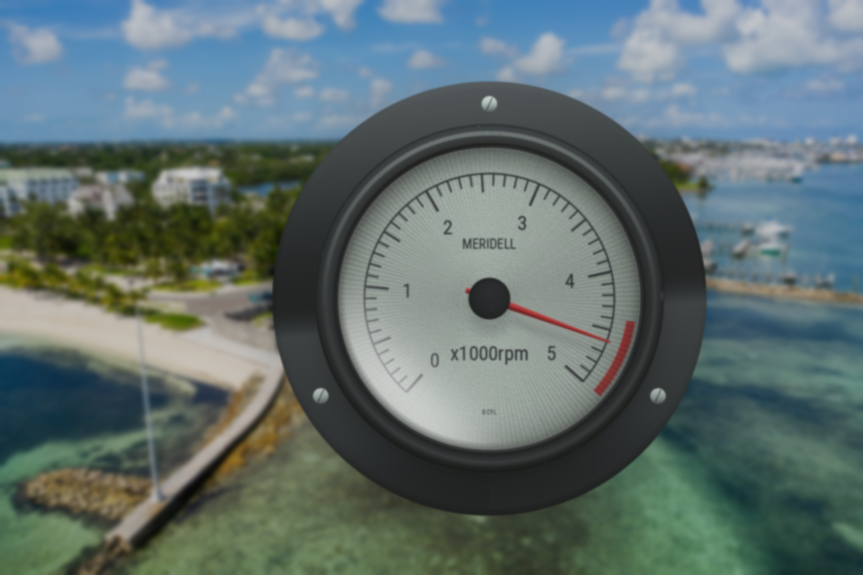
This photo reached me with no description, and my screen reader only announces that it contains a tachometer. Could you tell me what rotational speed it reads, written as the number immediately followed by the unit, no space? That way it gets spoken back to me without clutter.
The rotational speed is 4600rpm
